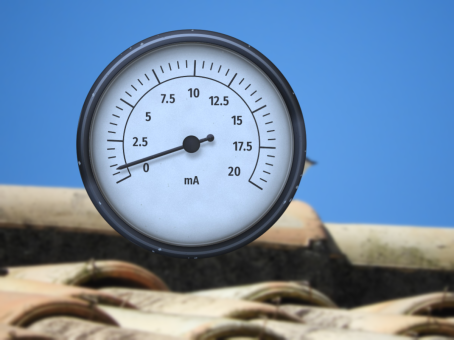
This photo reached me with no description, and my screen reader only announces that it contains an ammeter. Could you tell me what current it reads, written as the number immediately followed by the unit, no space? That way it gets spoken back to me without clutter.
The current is 0.75mA
